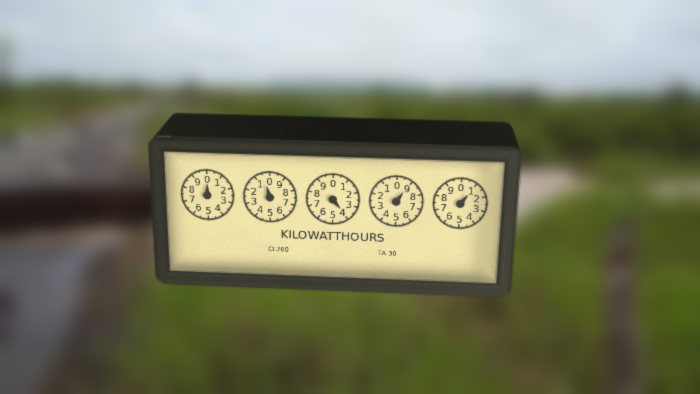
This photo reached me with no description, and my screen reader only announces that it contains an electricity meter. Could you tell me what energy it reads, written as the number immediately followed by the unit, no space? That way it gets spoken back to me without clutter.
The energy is 391kWh
